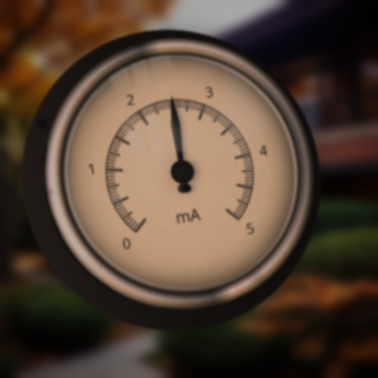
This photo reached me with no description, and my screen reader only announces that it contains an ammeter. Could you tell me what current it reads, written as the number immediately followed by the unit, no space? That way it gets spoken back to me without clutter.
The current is 2.5mA
